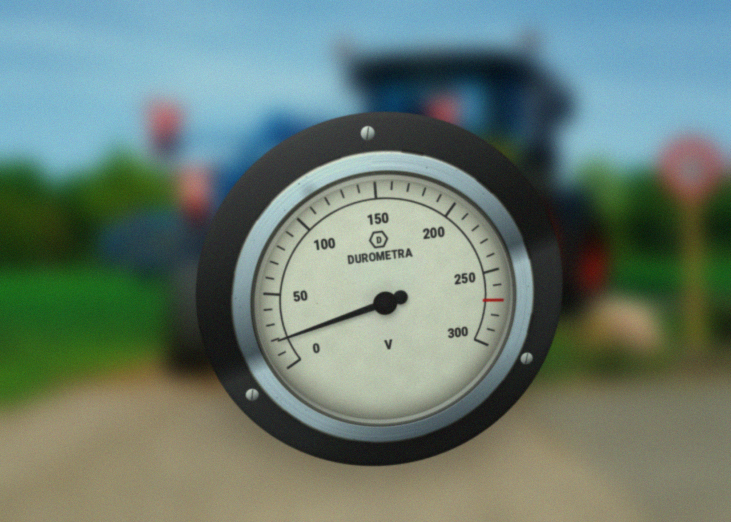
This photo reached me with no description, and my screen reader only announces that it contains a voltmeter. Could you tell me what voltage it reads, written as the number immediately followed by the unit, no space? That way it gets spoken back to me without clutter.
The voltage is 20V
